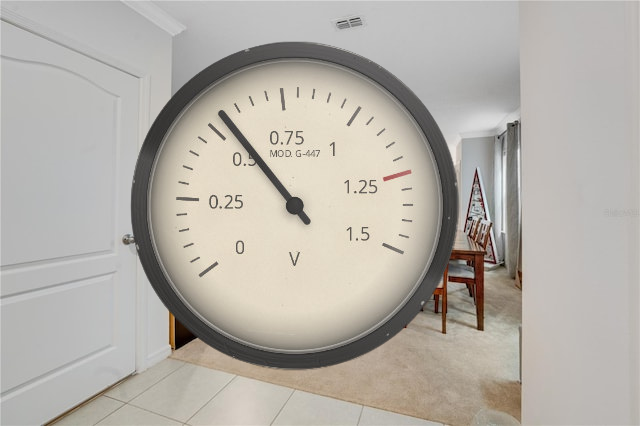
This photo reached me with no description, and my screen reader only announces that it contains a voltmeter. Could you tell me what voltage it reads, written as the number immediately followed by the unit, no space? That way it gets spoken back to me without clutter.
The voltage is 0.55V
